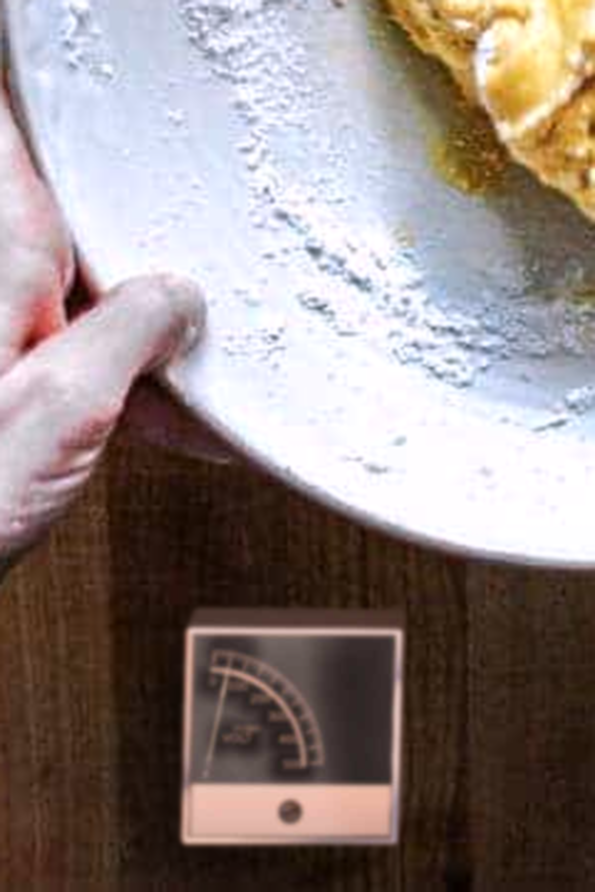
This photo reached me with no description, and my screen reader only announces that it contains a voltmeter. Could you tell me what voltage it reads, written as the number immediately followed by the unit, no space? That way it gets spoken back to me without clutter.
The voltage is 50V
